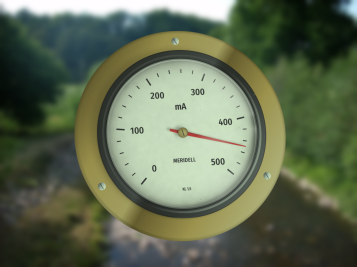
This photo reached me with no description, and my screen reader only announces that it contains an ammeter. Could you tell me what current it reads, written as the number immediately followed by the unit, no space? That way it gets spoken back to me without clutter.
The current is 450mA
